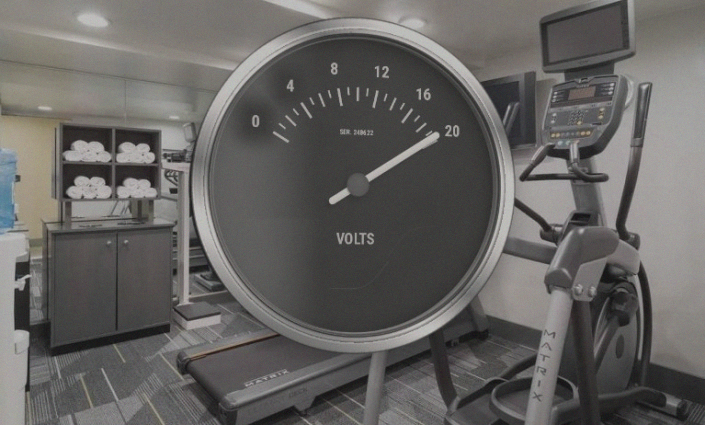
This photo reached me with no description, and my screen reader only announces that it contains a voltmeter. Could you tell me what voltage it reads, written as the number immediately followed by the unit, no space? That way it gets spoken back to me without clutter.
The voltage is 19.5V
